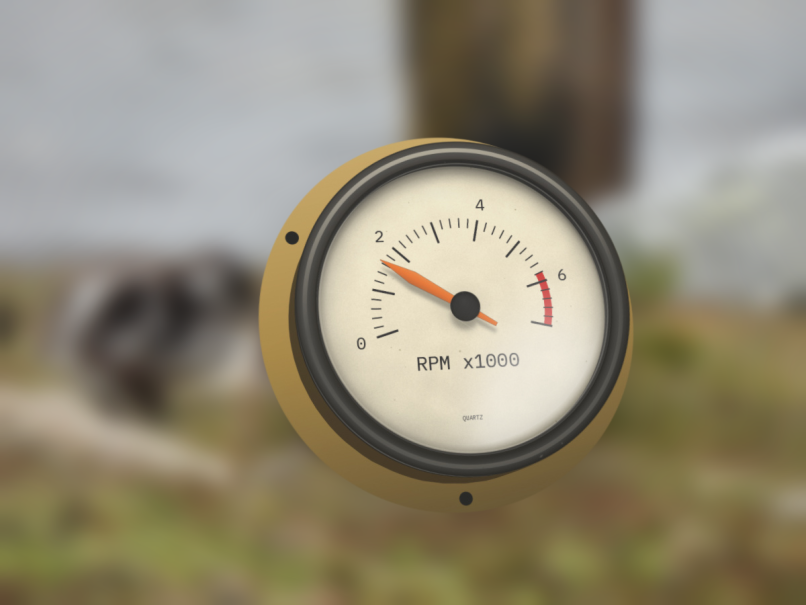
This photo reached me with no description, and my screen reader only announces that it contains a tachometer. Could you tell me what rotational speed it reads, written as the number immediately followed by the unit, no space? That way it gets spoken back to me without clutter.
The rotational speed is 1600rpm
